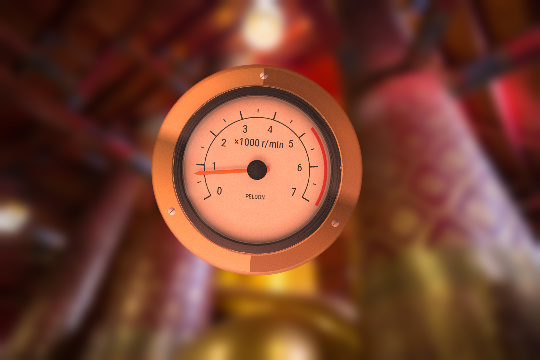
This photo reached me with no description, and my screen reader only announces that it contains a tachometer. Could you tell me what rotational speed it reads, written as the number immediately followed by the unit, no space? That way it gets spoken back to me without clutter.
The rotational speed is 750rpm
